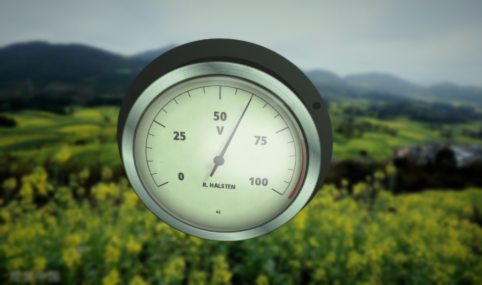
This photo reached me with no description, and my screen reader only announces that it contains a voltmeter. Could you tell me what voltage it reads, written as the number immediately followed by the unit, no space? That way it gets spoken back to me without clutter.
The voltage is 60V
